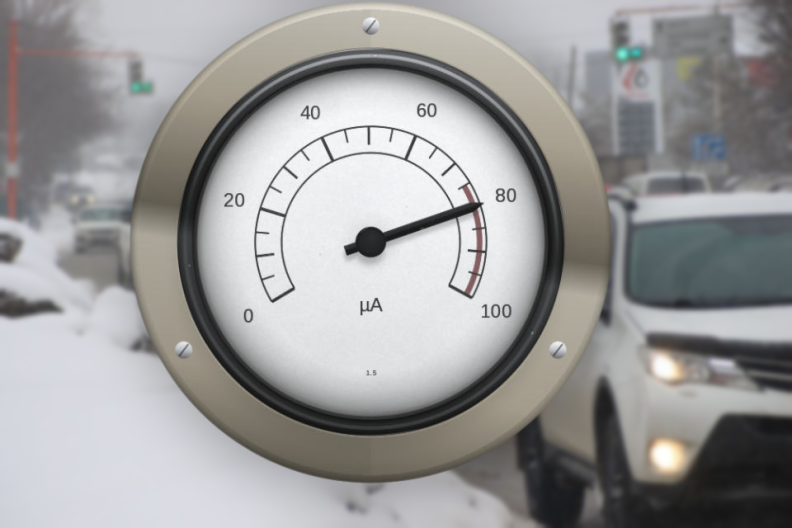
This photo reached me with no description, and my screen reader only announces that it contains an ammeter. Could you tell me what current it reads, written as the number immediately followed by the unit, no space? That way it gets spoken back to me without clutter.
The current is 80µA
